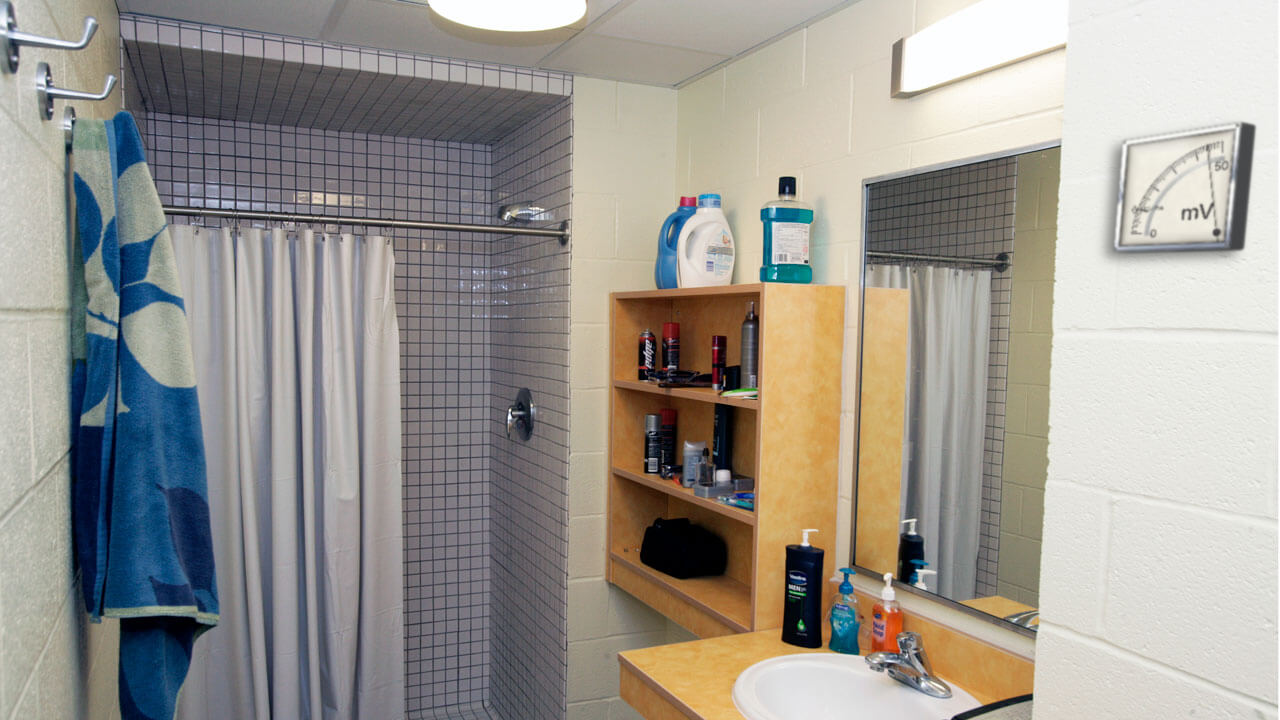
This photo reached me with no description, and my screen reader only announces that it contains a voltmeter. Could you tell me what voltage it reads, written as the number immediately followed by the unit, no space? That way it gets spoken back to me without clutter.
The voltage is 45mV
